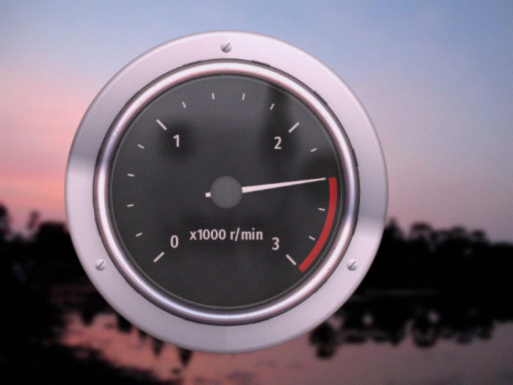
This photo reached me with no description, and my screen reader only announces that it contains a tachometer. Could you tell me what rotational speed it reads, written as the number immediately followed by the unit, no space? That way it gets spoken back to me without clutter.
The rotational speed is 2400rpm
